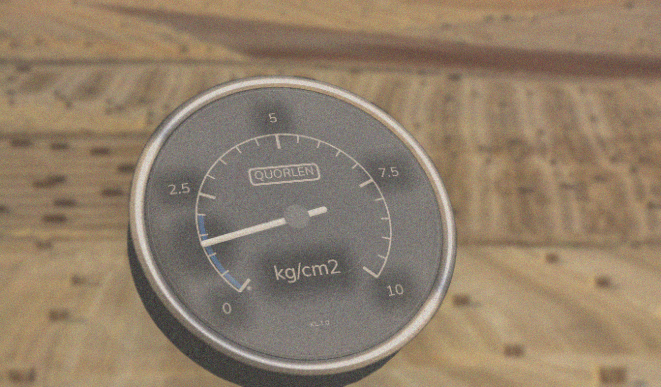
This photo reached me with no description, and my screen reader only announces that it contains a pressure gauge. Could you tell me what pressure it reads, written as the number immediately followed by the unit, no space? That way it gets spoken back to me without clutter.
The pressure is 1.25kg/cm²
